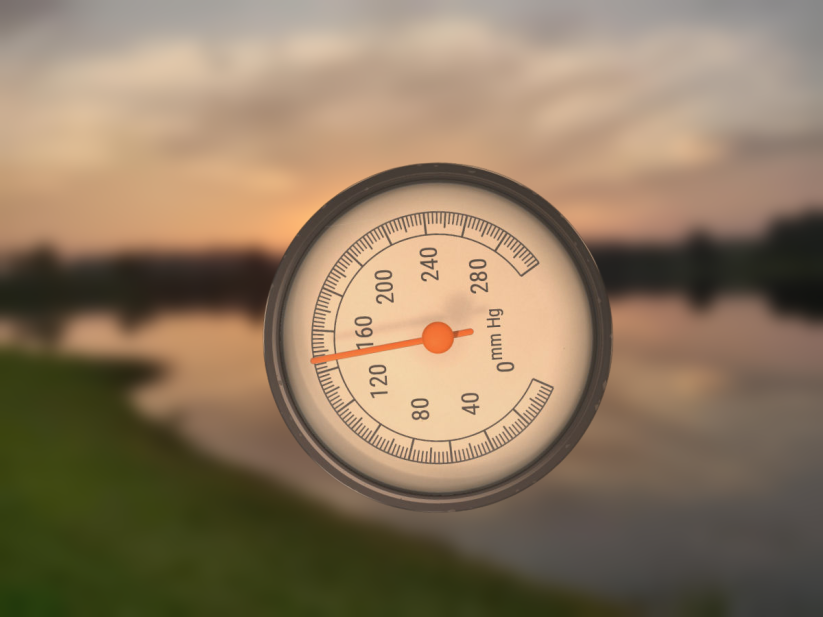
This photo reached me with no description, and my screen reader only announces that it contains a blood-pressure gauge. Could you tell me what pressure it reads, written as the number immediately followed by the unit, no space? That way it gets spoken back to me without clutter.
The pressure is 146mmHg
